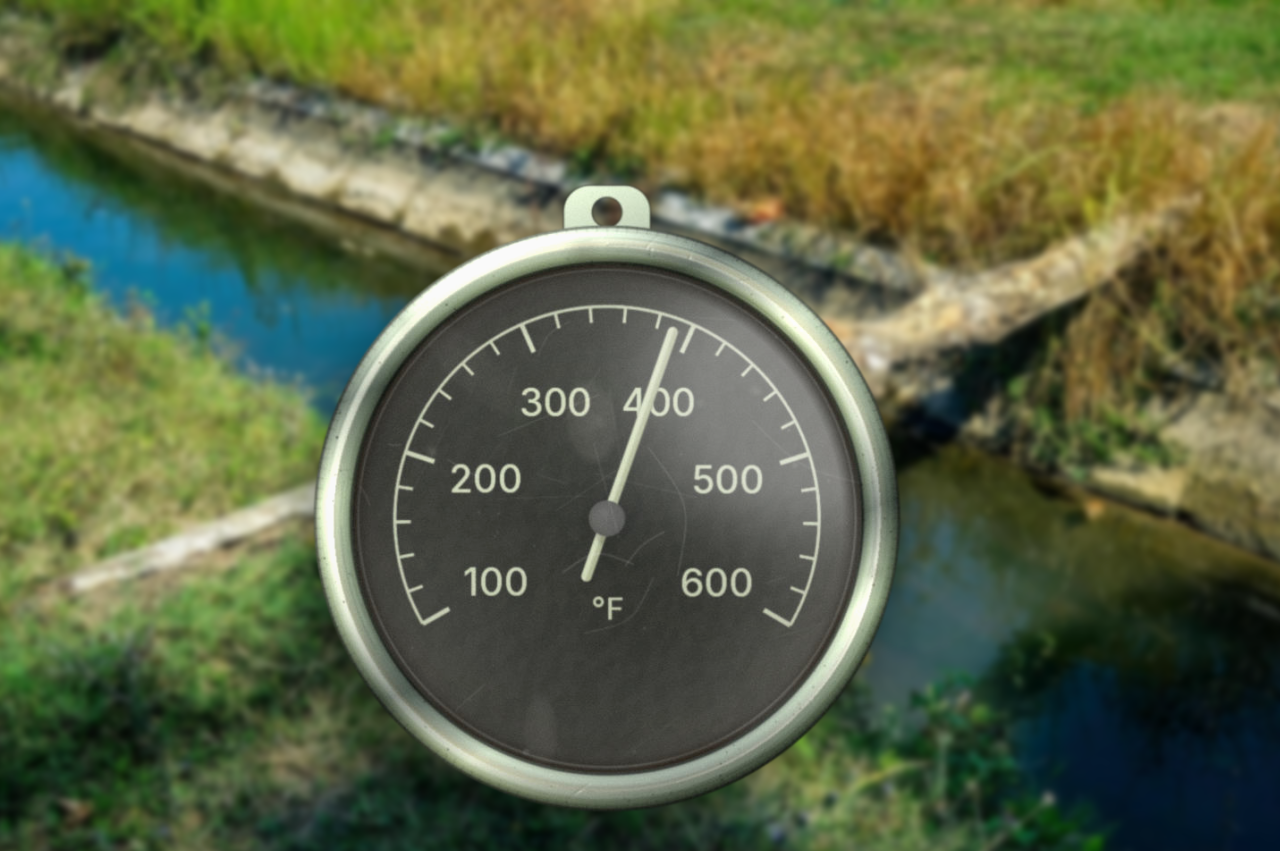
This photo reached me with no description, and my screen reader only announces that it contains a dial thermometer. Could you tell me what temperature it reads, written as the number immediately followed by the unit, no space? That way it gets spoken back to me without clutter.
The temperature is 390°F
